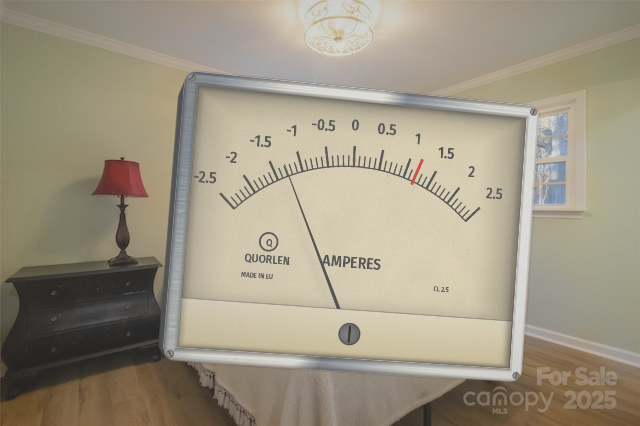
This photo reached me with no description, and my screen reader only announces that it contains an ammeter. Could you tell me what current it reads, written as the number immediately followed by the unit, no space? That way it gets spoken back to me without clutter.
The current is -1.3A
